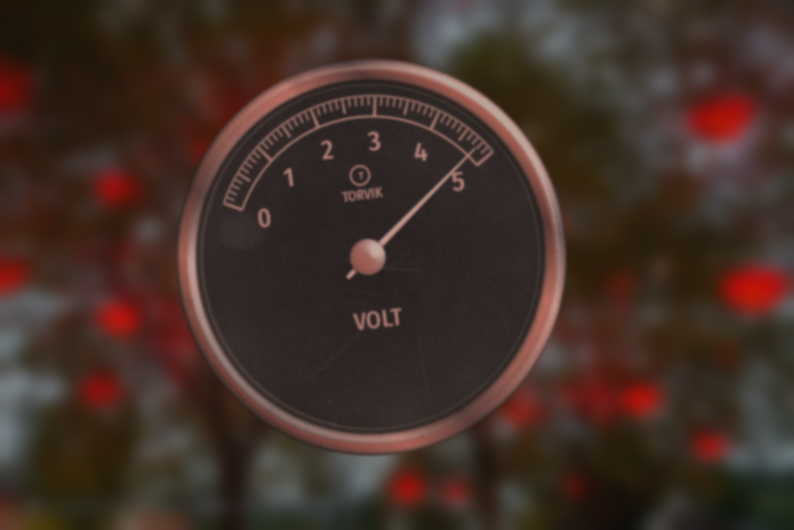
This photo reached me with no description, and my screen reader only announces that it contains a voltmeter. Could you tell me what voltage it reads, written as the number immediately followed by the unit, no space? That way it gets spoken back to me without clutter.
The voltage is 4.8V
